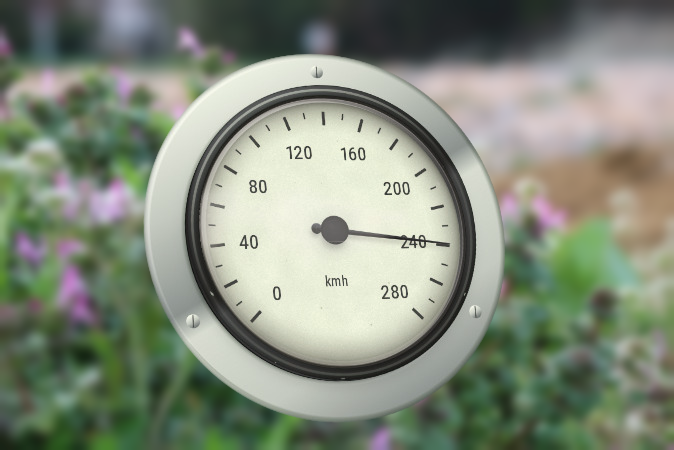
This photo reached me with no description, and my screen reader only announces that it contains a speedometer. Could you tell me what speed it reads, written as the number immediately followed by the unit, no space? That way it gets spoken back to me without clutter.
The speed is 240km/h
